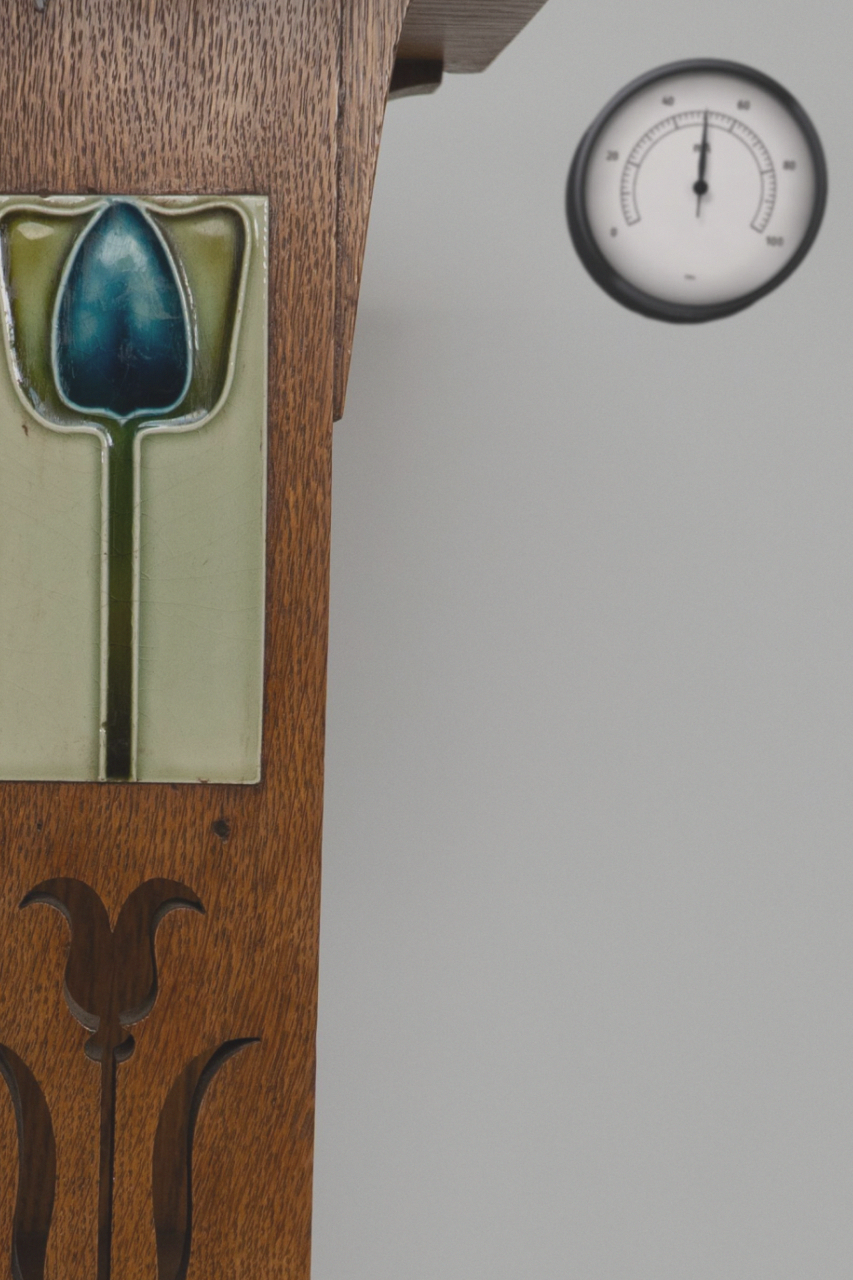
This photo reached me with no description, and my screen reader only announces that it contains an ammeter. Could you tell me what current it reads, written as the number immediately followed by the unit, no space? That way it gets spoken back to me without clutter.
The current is 50mA
